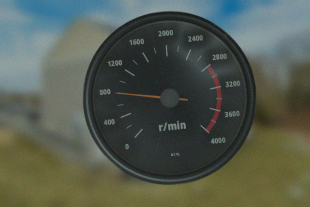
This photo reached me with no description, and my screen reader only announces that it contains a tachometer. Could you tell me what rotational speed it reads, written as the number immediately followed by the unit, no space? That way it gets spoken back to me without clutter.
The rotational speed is 800rpm
